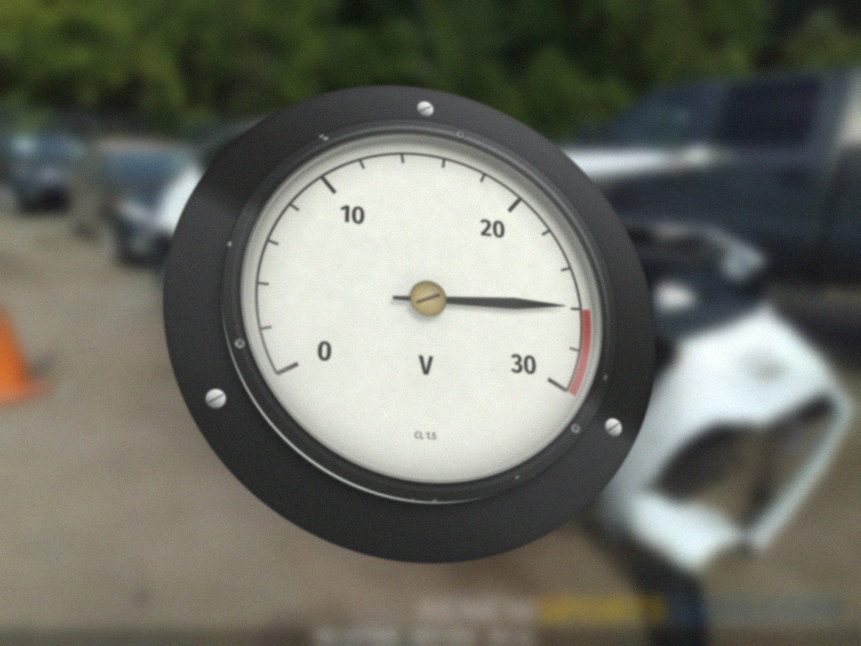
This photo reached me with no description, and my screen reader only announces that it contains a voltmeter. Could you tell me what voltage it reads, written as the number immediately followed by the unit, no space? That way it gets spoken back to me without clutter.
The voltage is 26V
